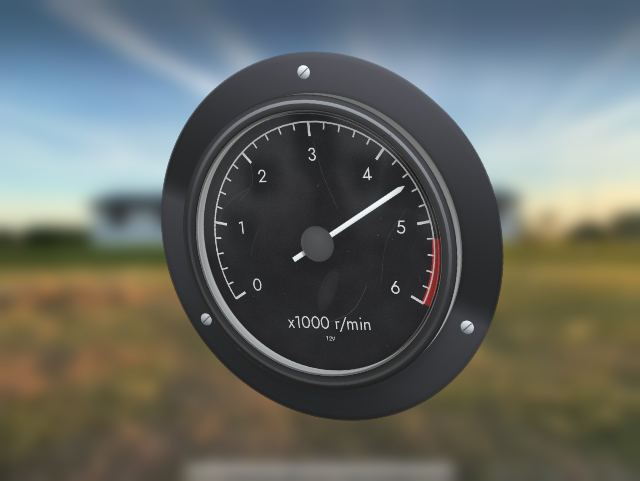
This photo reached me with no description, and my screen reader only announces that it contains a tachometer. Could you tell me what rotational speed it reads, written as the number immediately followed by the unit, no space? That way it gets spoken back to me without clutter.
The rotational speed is 4500rpm
